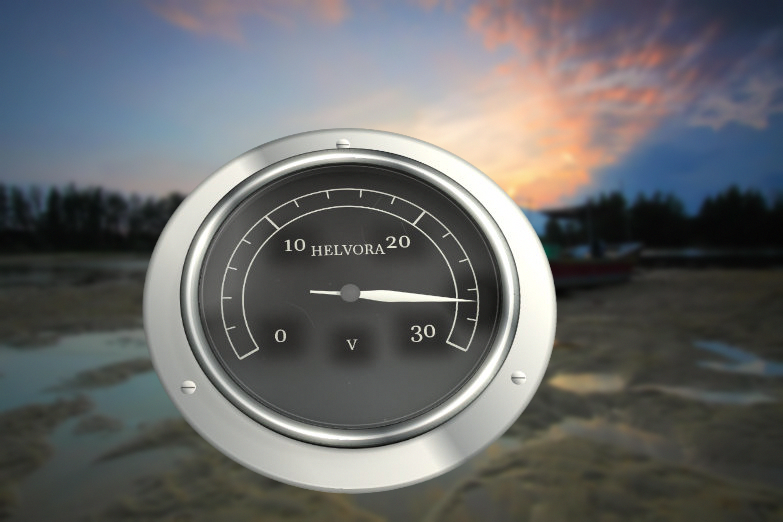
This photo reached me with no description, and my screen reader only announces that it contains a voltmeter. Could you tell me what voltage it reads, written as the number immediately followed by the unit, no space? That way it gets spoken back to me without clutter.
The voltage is 27V
